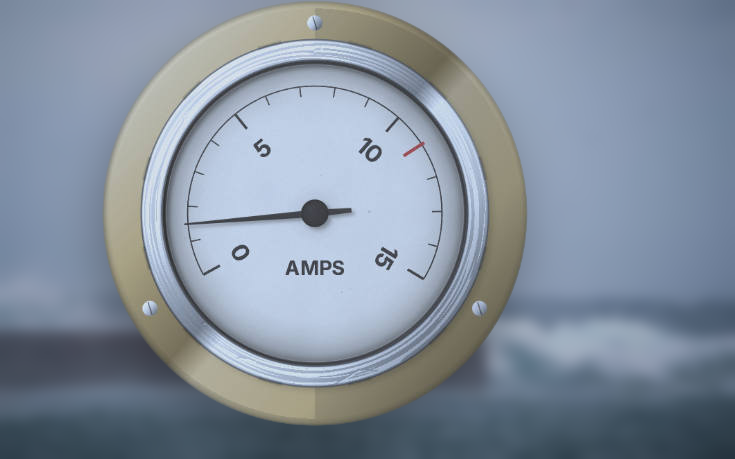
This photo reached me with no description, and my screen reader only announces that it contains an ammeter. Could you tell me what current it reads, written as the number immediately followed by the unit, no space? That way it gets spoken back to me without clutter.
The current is 1.5A
